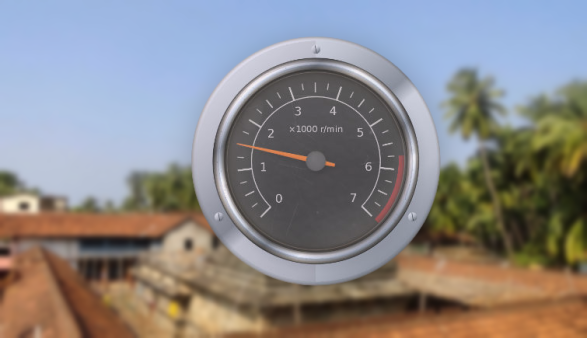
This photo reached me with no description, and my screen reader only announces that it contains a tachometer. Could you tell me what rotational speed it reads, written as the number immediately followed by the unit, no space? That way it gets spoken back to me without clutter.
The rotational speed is 1500rpm
